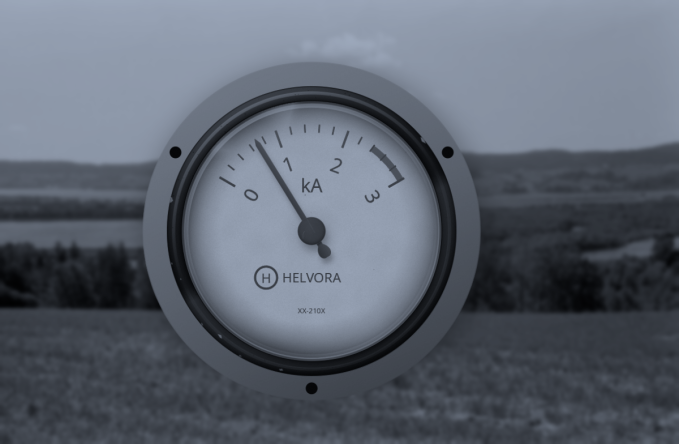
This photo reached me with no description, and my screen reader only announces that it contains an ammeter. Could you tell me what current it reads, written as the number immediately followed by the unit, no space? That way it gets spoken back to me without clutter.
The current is 0.7kA
